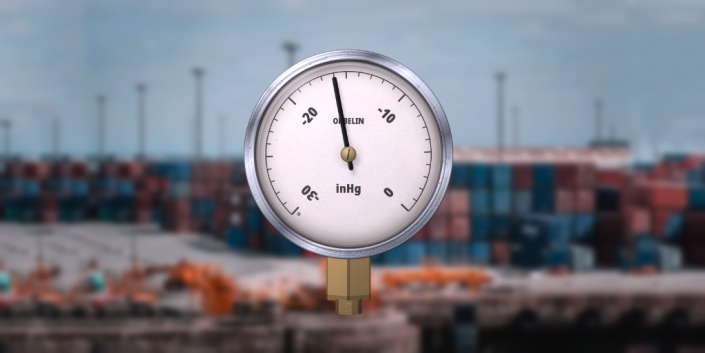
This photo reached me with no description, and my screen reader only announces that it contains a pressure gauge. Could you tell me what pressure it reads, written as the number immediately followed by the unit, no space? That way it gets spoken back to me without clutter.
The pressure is -16inHg
